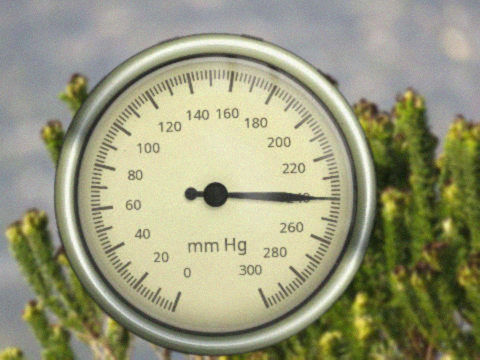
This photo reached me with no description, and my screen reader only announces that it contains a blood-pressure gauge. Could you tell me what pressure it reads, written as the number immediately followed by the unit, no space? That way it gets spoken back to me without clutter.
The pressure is 240mmHg
